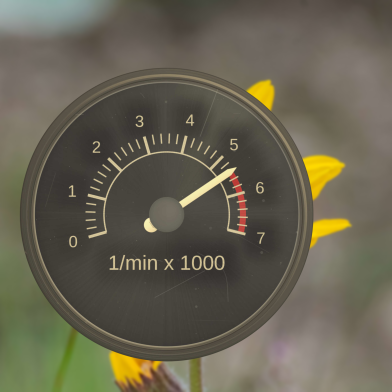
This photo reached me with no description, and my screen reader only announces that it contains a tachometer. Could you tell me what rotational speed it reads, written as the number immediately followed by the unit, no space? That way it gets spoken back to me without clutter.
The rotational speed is 5400rpm
